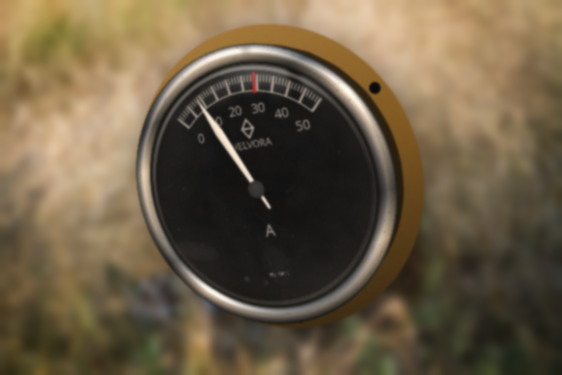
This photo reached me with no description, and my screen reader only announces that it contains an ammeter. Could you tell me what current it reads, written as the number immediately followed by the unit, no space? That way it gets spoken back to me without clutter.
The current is 10A
